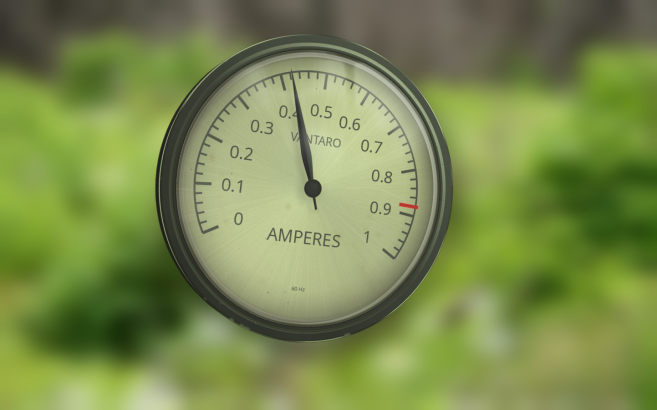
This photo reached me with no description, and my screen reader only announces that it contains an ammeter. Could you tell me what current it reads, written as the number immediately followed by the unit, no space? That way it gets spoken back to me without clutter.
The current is 0.42A
